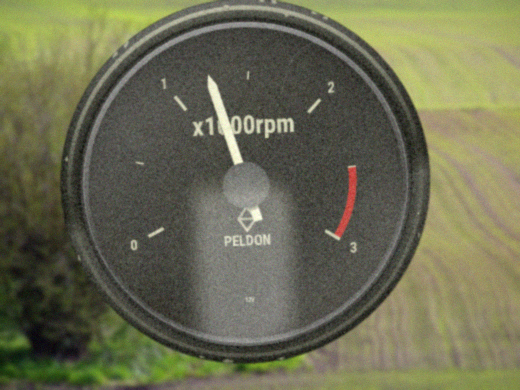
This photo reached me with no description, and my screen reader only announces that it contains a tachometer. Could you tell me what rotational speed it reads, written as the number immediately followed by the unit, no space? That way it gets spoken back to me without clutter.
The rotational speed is 1250rpm
